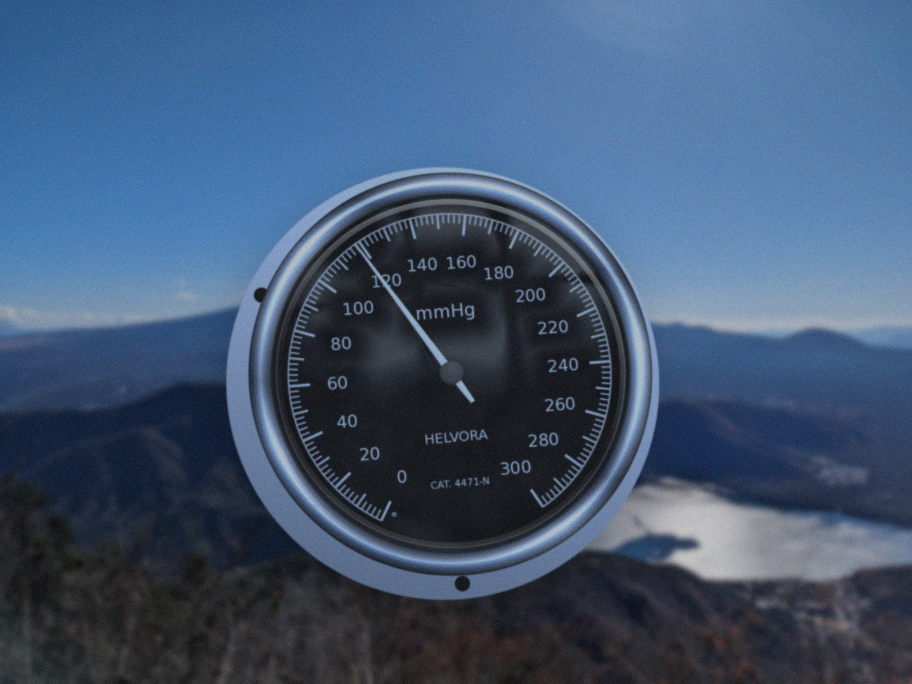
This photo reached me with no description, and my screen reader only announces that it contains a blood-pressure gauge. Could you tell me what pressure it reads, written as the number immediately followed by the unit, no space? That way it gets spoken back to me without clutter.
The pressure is 118mmHg
